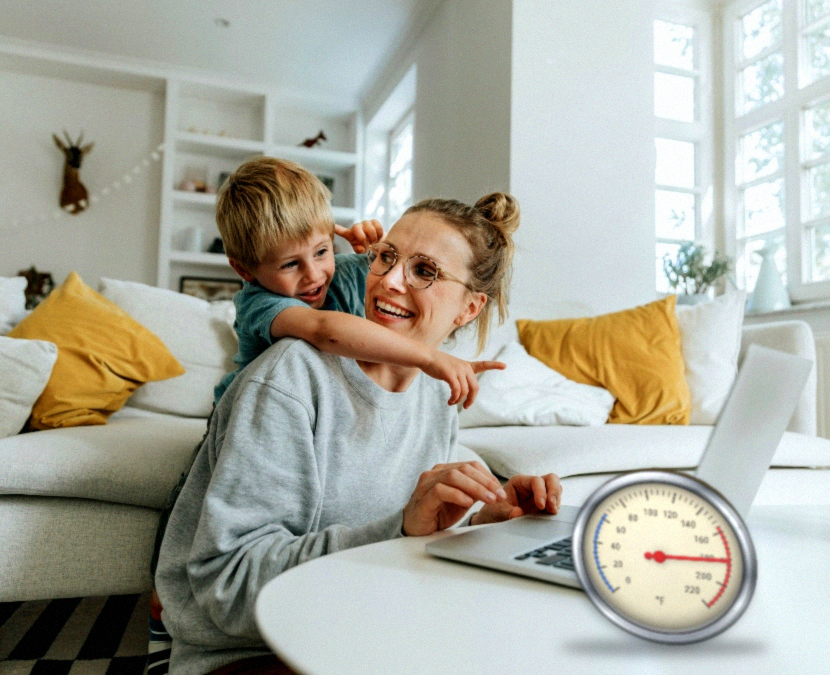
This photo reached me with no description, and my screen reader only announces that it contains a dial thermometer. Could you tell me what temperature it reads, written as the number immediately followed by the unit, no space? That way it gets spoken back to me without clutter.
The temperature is 180°F
